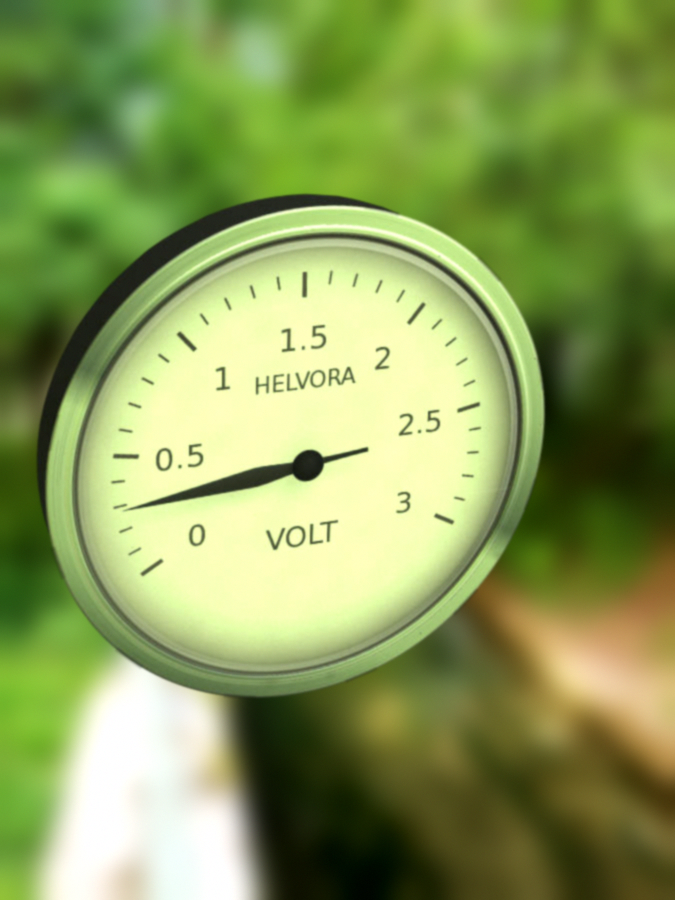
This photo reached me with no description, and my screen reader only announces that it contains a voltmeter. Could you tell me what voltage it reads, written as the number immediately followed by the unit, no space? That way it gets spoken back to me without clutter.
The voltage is 0.3V
